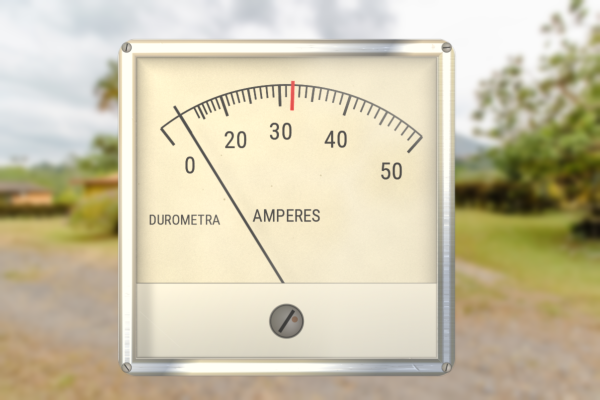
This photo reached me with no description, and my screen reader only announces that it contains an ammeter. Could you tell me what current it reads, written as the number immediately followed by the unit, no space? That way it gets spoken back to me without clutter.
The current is 10A
